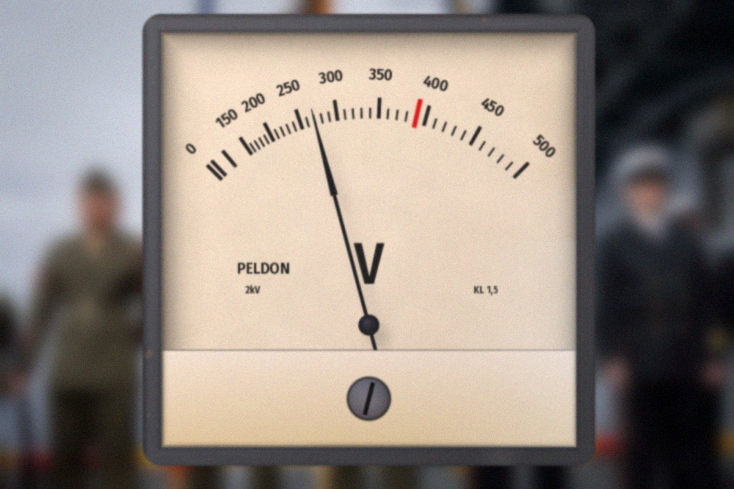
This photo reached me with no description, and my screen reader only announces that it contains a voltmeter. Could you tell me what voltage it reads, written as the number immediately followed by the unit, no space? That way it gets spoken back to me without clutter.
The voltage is 270V
